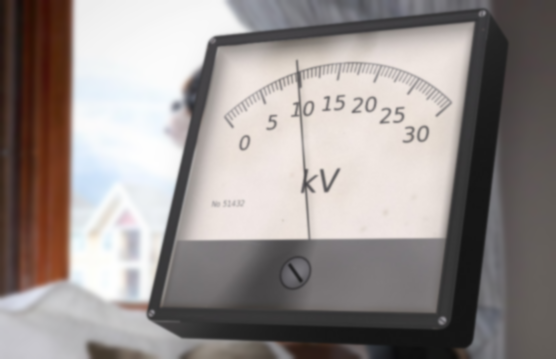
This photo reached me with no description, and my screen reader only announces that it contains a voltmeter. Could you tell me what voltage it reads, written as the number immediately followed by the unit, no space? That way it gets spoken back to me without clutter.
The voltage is 10kV
